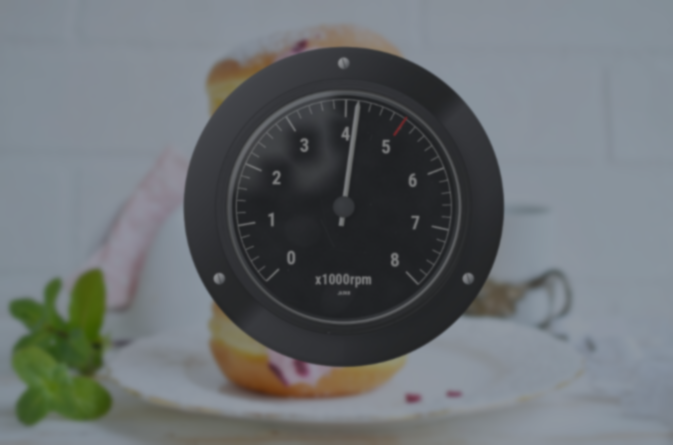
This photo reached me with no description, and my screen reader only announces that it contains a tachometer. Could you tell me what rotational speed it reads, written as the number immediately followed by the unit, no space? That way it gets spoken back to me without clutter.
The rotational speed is 4200rpm
